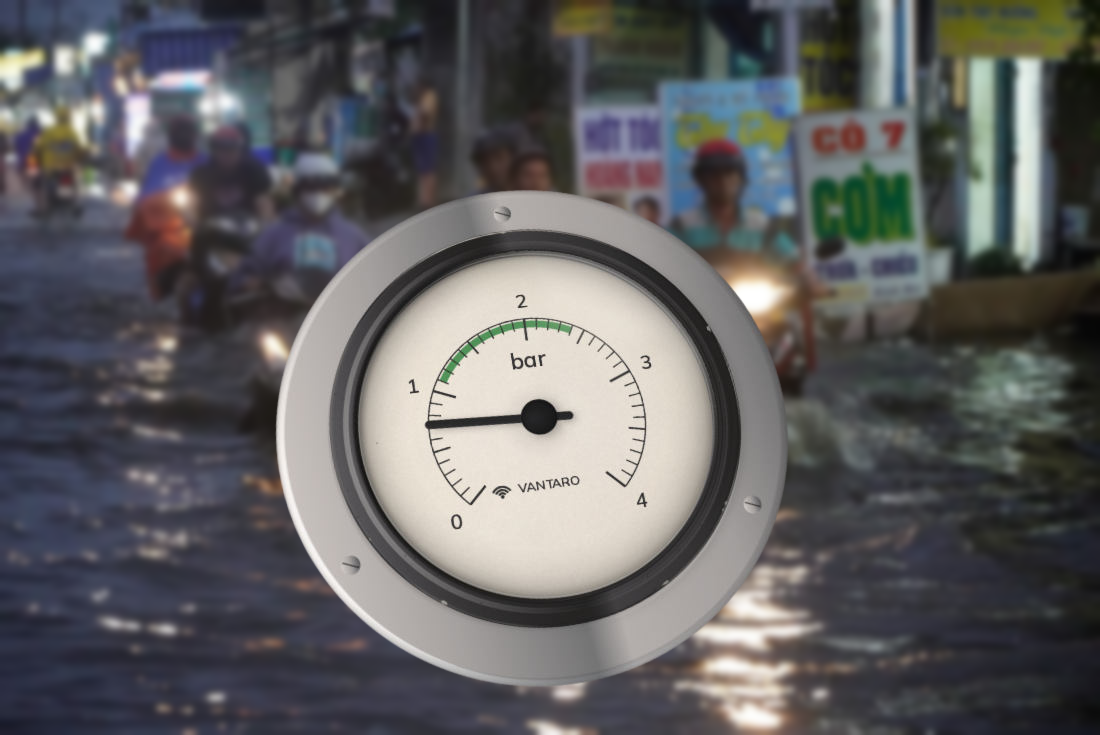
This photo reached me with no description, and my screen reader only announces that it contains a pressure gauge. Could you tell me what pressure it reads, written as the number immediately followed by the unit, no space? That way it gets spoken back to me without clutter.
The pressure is 0.7bar
